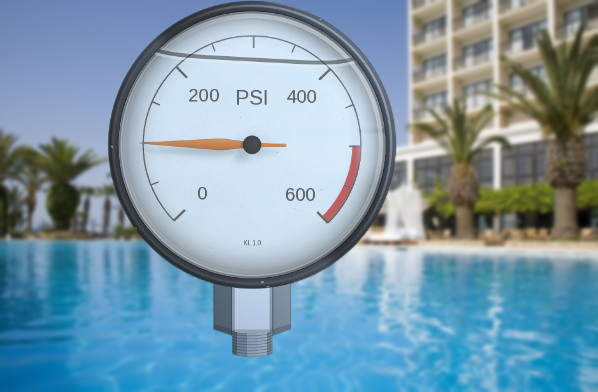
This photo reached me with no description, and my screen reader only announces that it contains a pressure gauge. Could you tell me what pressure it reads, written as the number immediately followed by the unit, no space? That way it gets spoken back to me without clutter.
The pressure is 100psi
